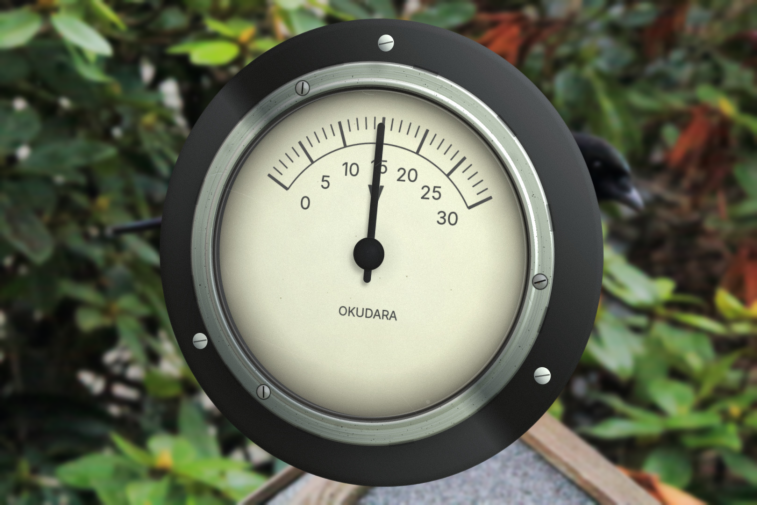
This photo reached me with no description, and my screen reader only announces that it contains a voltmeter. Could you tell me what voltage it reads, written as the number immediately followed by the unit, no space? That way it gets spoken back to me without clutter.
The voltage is 15V
